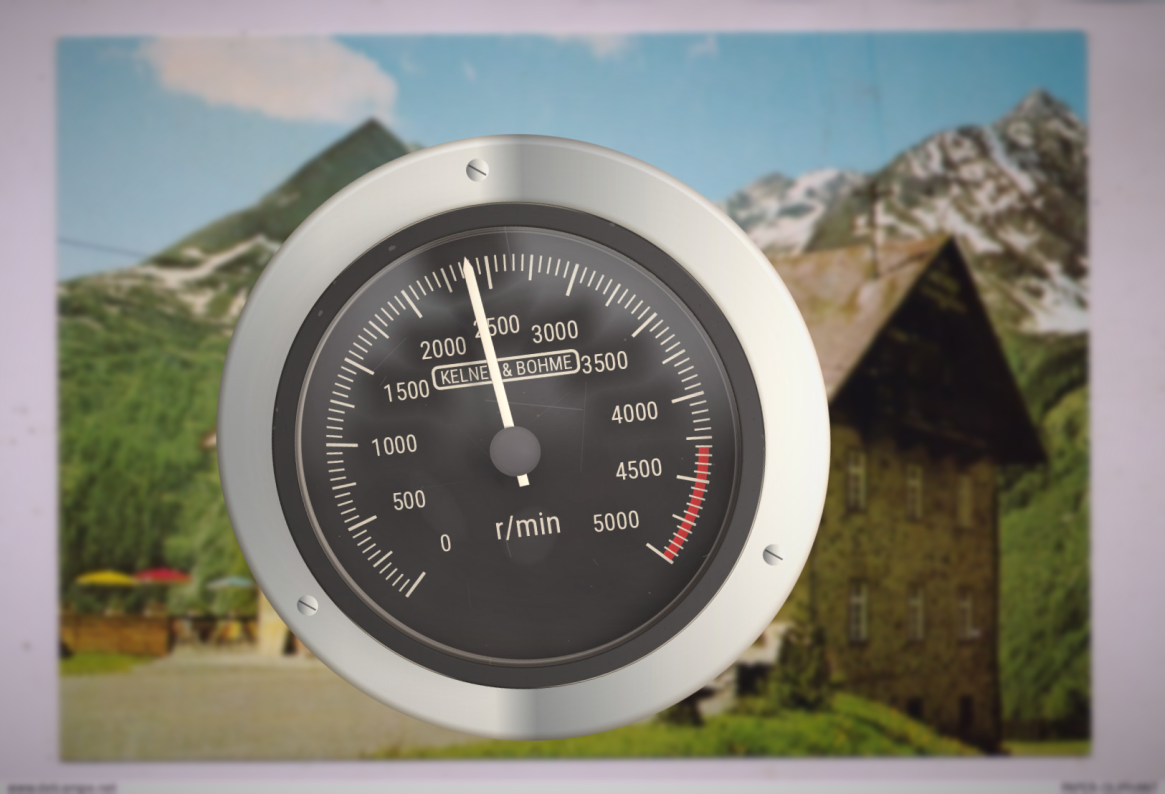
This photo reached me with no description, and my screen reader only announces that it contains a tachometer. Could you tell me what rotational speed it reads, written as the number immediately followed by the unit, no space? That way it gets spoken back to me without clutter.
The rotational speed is 2400rpm
